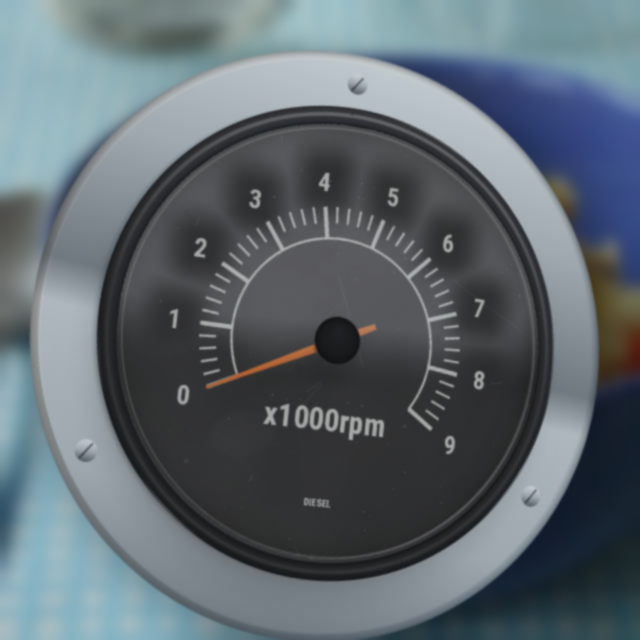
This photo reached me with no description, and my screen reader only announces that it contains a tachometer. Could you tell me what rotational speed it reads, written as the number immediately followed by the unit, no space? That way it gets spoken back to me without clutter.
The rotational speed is 0rpm
